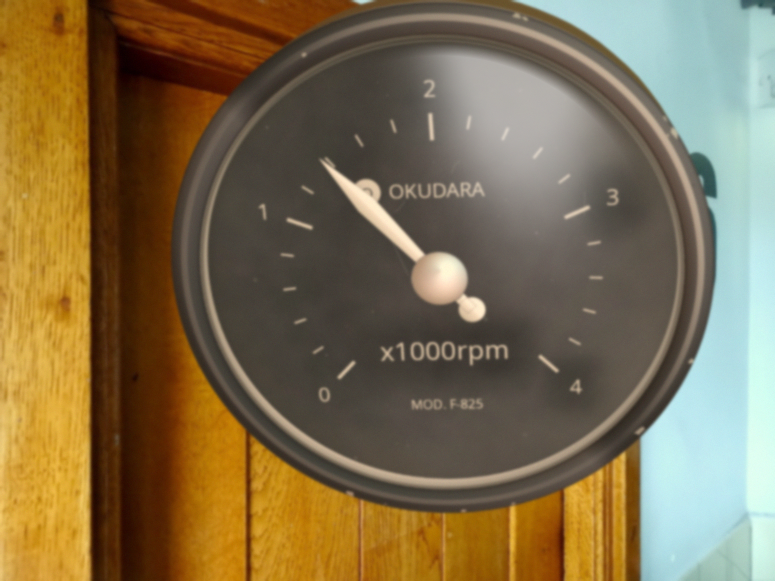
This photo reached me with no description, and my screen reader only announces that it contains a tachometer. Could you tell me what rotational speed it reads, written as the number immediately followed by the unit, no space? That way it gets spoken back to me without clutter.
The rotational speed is 1400rpm
